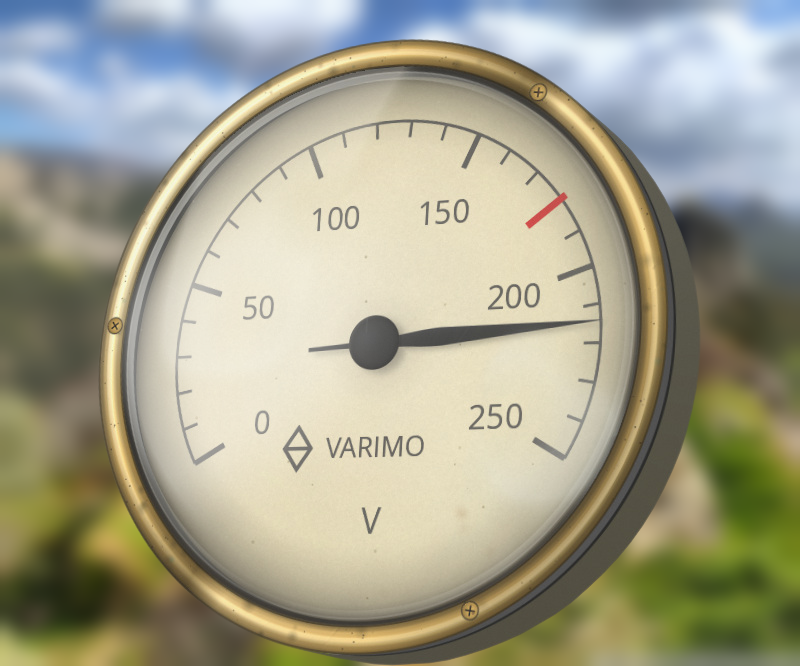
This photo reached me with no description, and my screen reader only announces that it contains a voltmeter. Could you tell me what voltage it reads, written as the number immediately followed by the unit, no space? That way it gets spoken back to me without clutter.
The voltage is 215V
